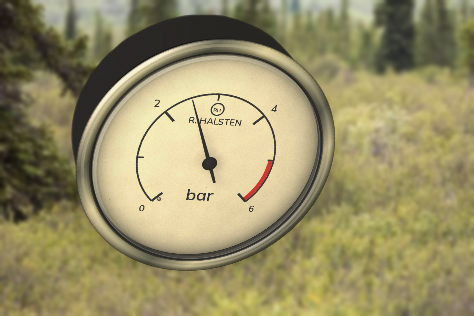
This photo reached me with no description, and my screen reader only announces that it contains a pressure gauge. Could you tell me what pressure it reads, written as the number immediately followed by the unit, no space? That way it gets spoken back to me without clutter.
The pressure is 2.5bar
